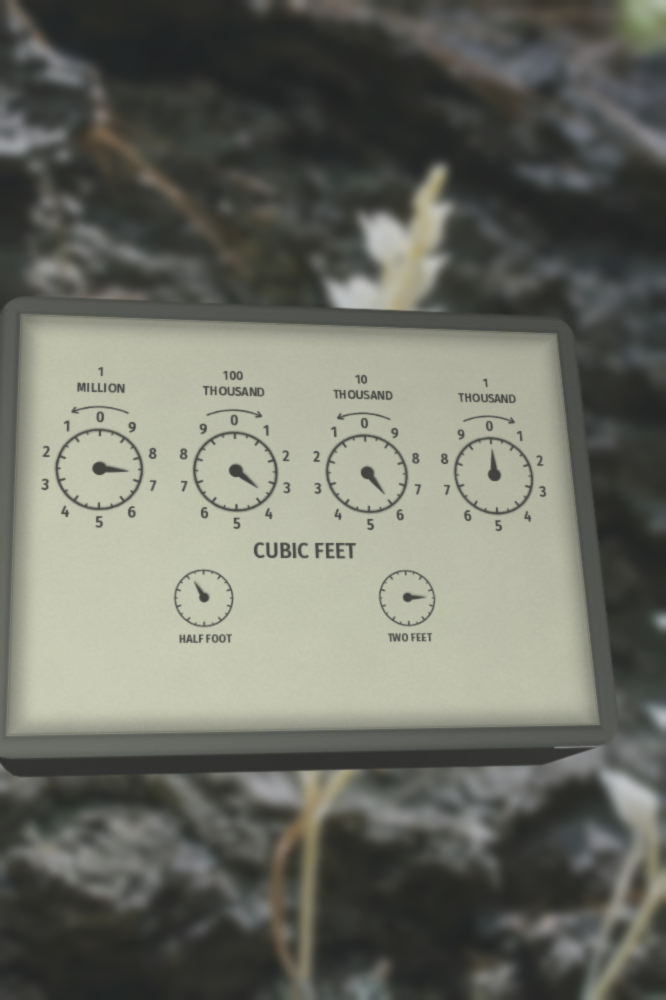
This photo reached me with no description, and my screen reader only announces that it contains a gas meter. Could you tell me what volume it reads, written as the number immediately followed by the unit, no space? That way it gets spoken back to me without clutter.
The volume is 736000ft³
